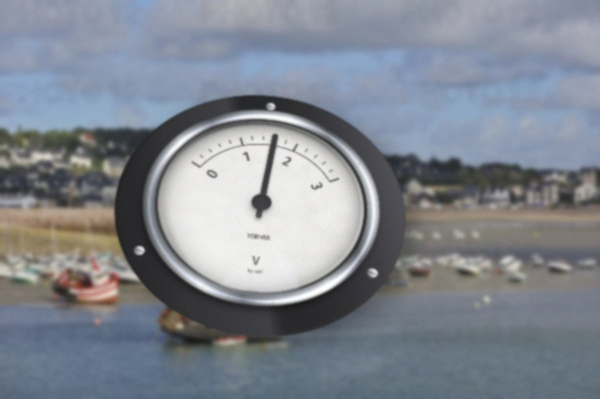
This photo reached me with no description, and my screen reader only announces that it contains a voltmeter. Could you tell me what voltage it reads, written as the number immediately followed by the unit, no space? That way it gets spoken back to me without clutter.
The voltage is 1.6V
